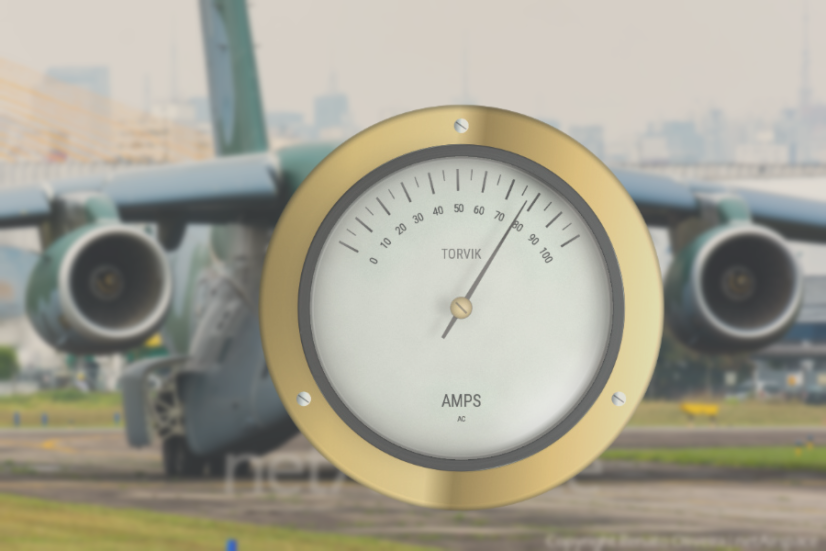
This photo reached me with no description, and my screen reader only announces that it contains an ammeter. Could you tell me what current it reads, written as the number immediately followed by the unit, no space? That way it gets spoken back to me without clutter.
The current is 77.5A
